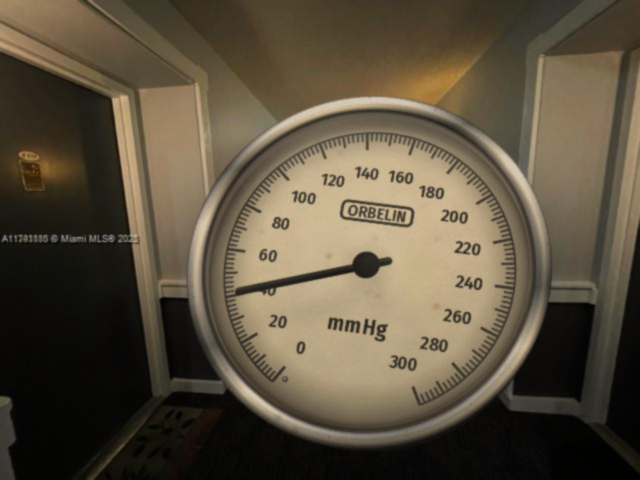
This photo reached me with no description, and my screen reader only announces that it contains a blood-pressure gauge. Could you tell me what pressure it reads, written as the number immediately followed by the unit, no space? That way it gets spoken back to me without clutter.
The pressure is 40mmHg
